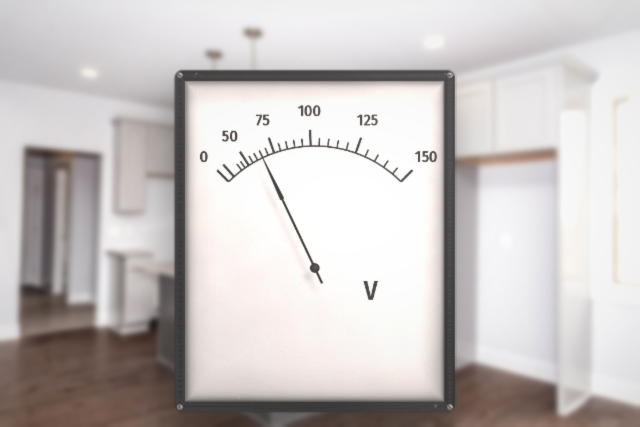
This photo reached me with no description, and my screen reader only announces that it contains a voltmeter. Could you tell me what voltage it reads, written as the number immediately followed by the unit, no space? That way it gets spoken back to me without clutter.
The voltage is 65V
